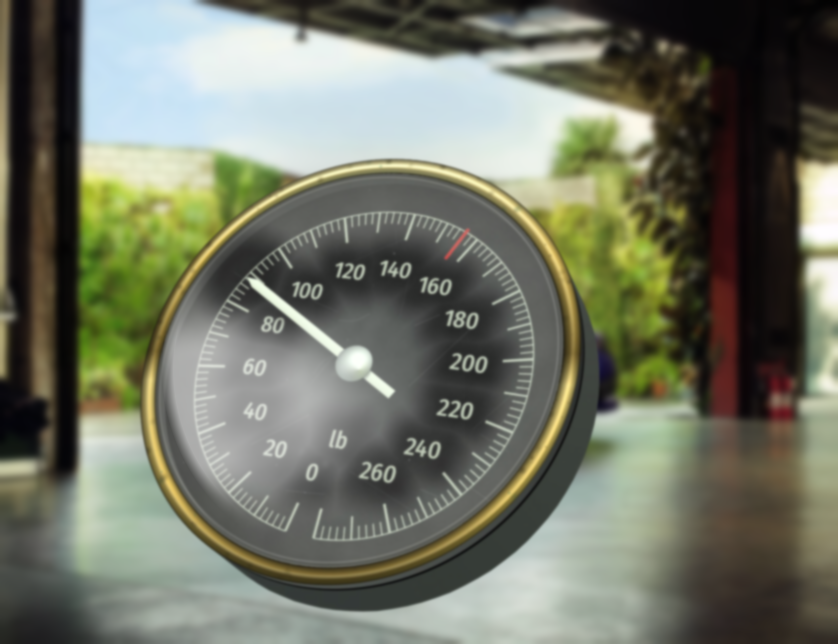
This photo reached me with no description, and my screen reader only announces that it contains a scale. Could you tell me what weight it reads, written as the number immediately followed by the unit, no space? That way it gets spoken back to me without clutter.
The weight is 88lb
